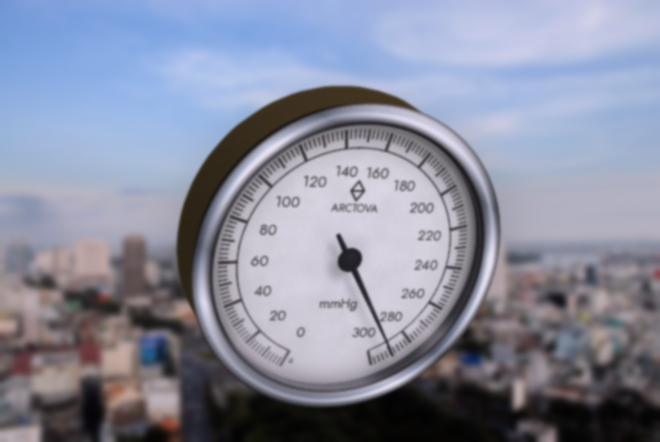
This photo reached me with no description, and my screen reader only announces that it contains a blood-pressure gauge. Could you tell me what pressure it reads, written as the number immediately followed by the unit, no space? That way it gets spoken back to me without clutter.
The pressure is 290mmHg
